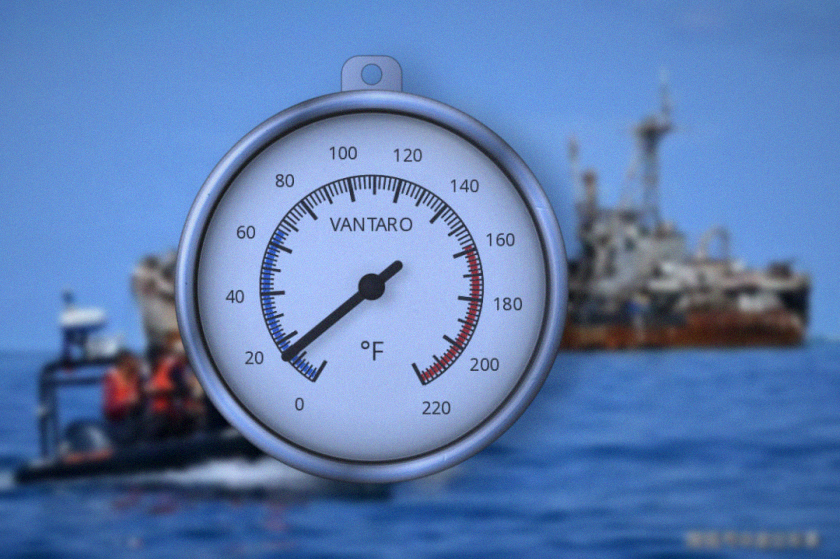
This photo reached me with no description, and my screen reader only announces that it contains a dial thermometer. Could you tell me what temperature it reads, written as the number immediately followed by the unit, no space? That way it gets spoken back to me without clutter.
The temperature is 14°F
